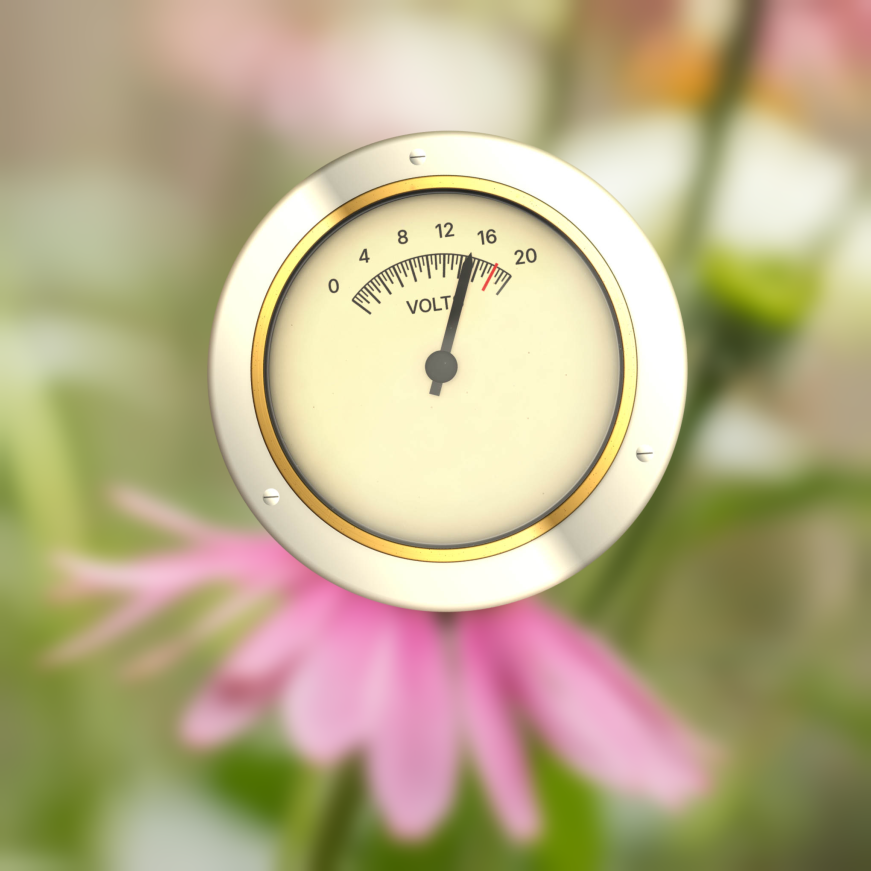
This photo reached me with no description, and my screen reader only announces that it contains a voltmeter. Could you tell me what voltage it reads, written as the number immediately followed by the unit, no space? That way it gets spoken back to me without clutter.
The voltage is 15V
